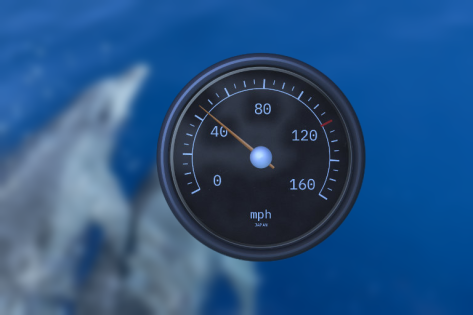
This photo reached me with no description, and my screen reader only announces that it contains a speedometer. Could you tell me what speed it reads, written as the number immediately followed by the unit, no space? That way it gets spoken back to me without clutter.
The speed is 45mph
